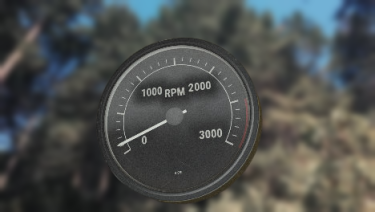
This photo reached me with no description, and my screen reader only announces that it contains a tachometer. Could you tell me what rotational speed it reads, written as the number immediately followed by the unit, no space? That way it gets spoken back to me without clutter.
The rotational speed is 100rpm
